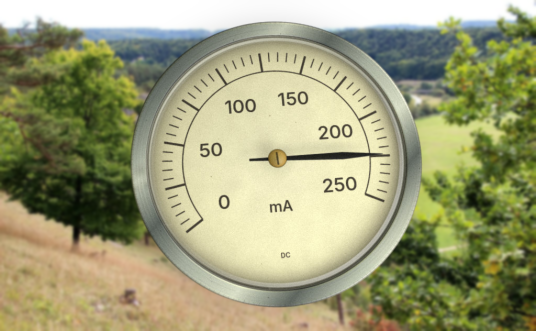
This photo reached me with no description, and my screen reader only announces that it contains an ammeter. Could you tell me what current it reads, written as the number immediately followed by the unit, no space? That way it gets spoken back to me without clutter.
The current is 225mA
